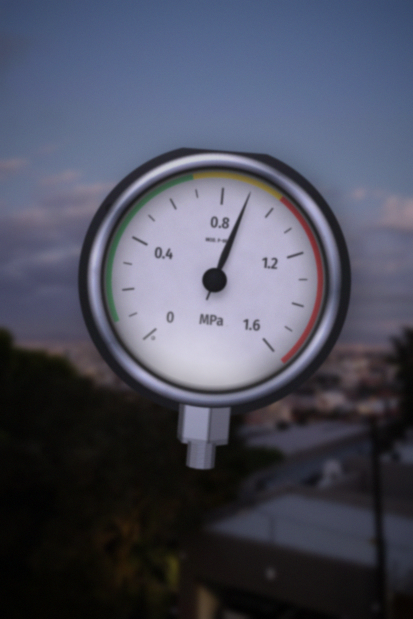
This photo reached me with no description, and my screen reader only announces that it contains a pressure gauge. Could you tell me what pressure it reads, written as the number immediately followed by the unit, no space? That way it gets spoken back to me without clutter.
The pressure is 0.9MPa
